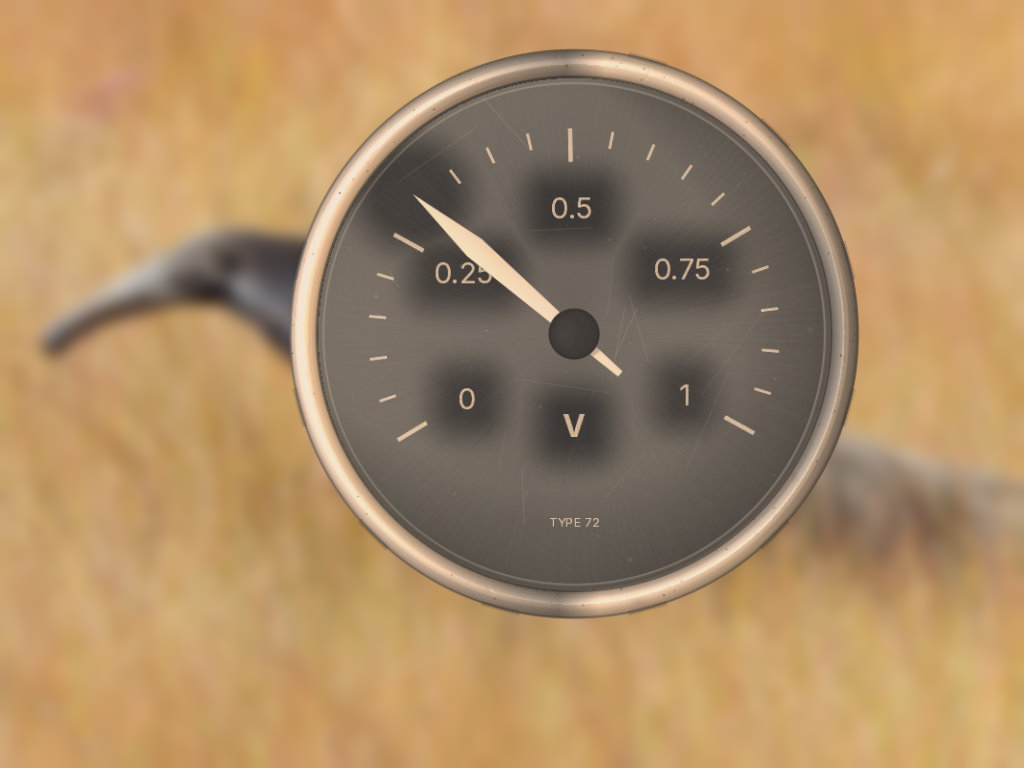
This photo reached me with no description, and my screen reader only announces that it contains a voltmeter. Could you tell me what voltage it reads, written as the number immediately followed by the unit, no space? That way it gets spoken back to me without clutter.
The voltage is 0.3V
